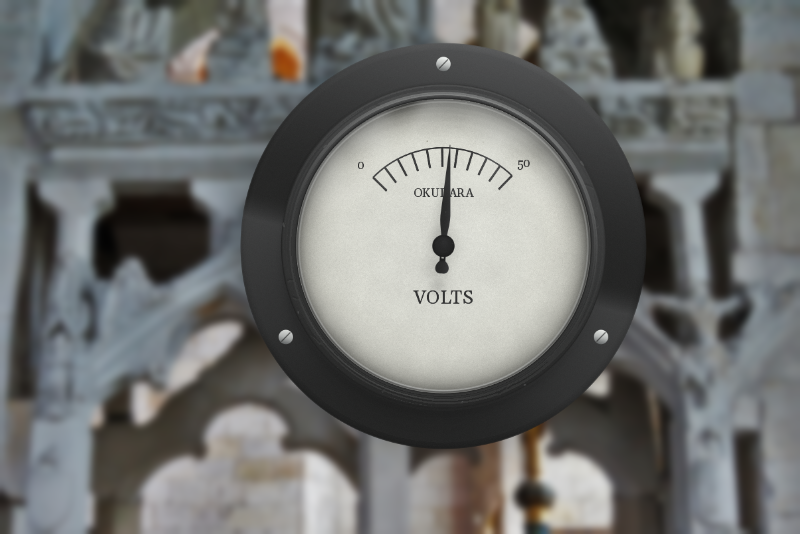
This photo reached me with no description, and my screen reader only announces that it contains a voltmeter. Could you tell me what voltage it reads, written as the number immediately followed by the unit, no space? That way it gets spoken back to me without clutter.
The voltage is 27.5V
